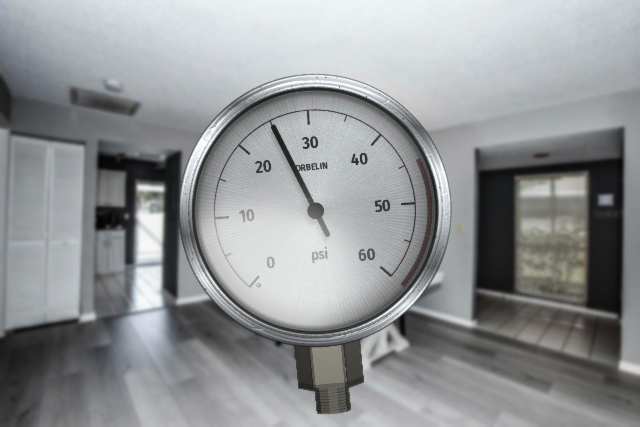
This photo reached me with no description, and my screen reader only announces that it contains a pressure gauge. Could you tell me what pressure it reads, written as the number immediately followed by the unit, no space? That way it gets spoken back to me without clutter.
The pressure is 25psi
